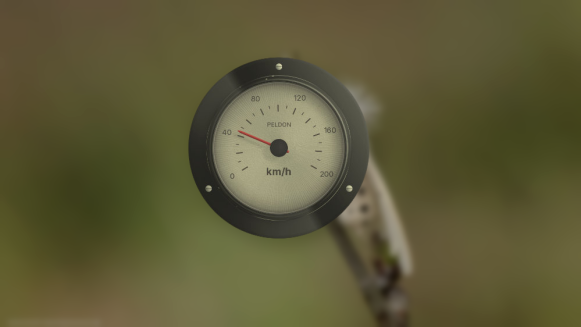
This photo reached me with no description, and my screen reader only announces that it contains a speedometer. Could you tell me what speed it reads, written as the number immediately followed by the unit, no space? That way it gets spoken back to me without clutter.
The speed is 45km/h
